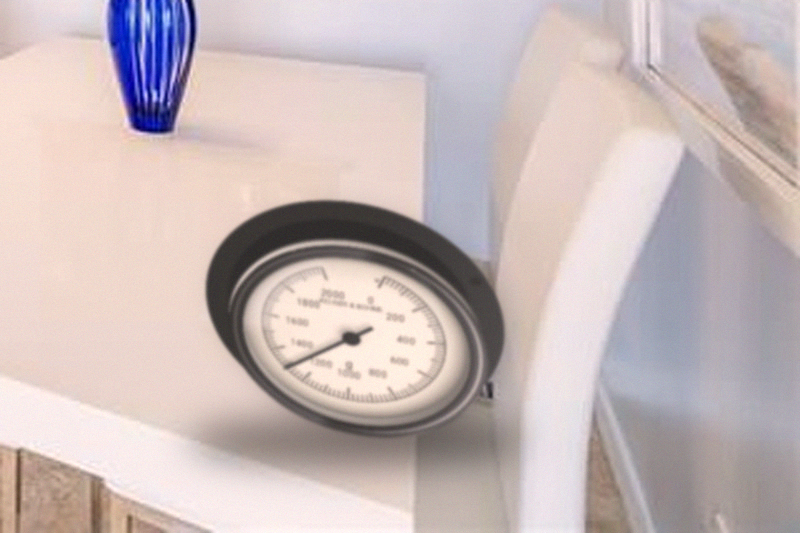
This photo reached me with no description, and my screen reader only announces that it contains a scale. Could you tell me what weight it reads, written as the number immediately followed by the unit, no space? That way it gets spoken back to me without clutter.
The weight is 1300g
